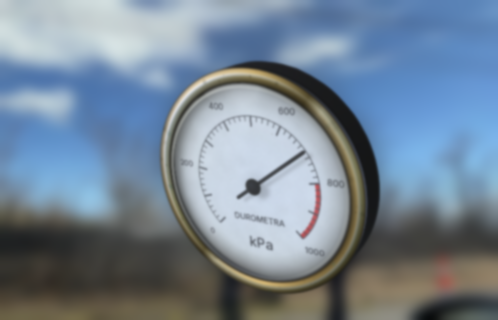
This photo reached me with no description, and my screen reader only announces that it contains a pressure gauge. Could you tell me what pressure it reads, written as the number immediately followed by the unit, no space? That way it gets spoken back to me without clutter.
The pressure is 700kPa
